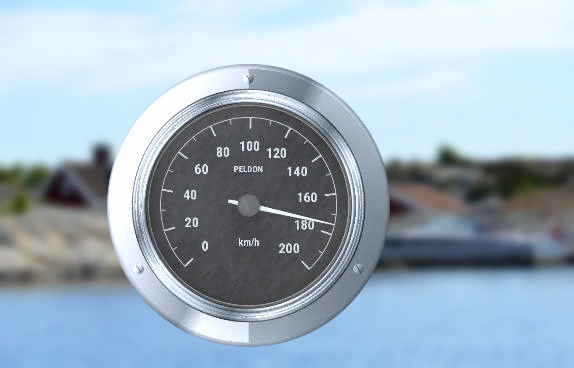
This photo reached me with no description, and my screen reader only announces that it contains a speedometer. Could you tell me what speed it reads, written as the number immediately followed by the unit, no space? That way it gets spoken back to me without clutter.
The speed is 175km/h
